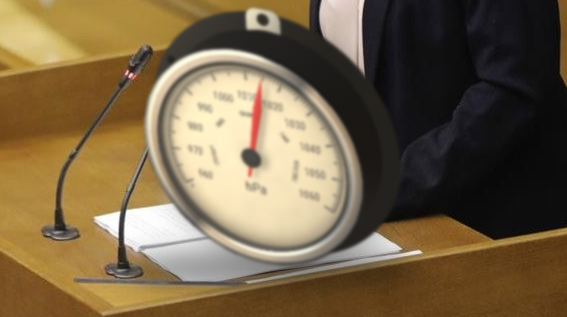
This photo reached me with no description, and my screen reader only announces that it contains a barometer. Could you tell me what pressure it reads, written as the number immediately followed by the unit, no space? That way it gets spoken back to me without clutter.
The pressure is 1015hPa
